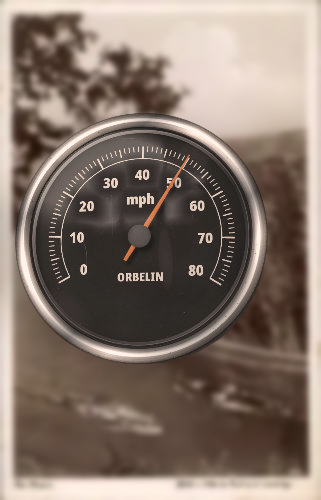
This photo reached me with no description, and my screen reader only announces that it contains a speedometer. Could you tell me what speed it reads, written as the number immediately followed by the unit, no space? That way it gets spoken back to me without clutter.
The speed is 50mph
